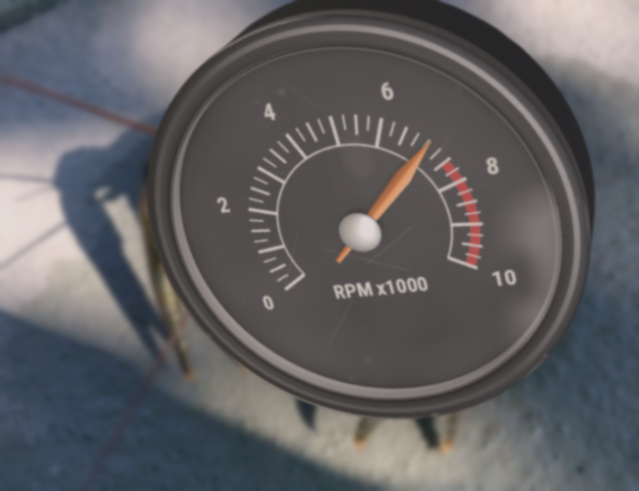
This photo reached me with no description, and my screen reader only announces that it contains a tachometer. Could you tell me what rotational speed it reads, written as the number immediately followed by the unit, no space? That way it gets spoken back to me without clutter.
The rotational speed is 7000rpm
